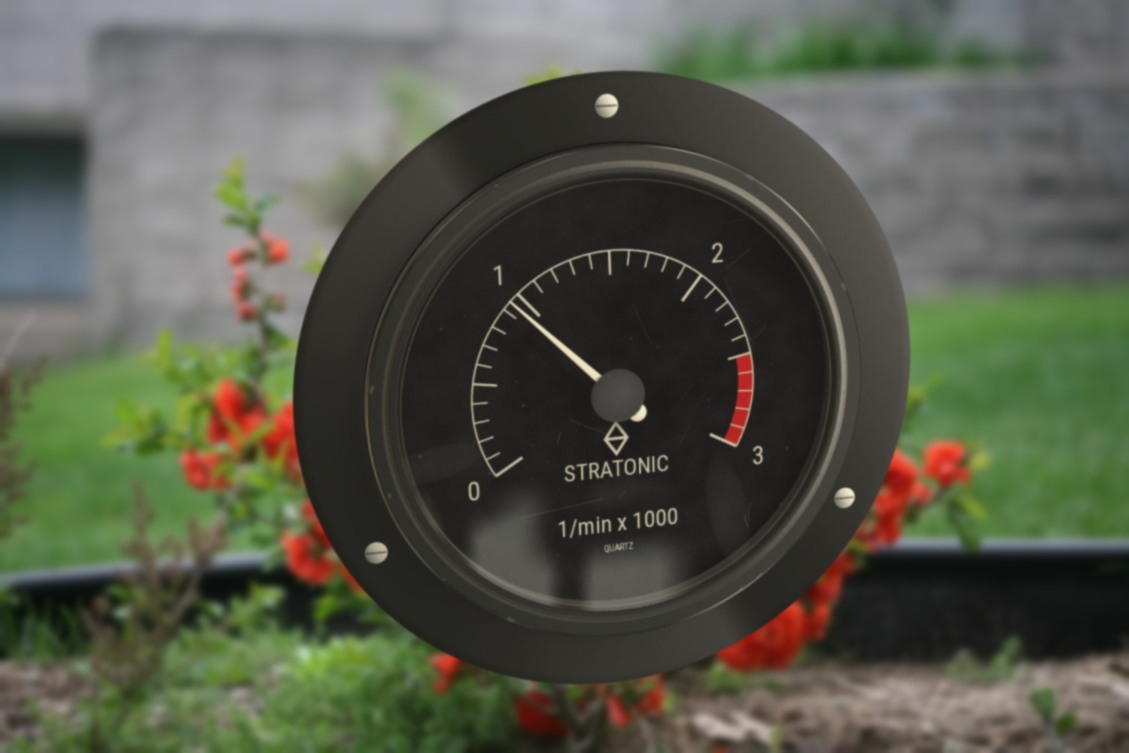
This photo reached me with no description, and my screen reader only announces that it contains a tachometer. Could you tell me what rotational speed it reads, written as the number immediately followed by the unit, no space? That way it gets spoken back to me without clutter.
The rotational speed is 950rpm
